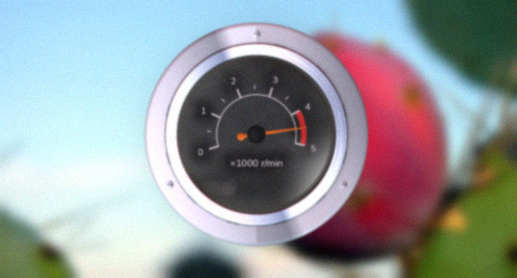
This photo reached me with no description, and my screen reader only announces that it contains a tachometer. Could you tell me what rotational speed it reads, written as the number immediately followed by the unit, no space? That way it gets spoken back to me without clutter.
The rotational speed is 4500rpm
